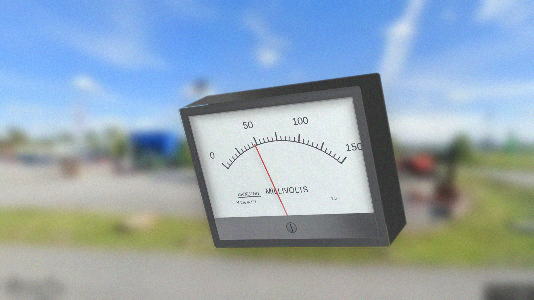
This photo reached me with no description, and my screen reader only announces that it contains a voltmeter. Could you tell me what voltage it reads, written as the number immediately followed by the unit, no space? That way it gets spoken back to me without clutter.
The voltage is 50mV
